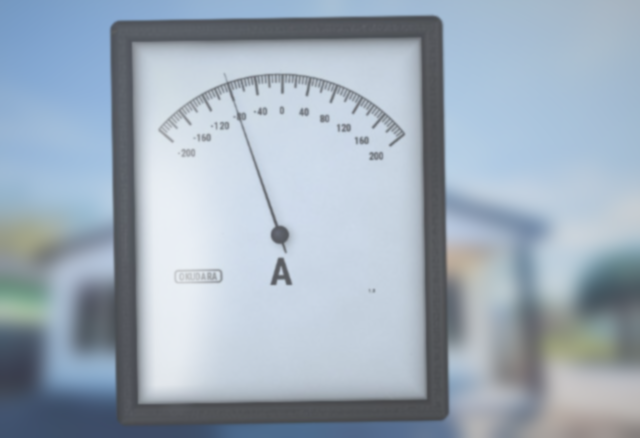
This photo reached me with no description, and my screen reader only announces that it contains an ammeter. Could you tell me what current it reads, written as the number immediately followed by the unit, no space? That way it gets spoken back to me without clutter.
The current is -80A
